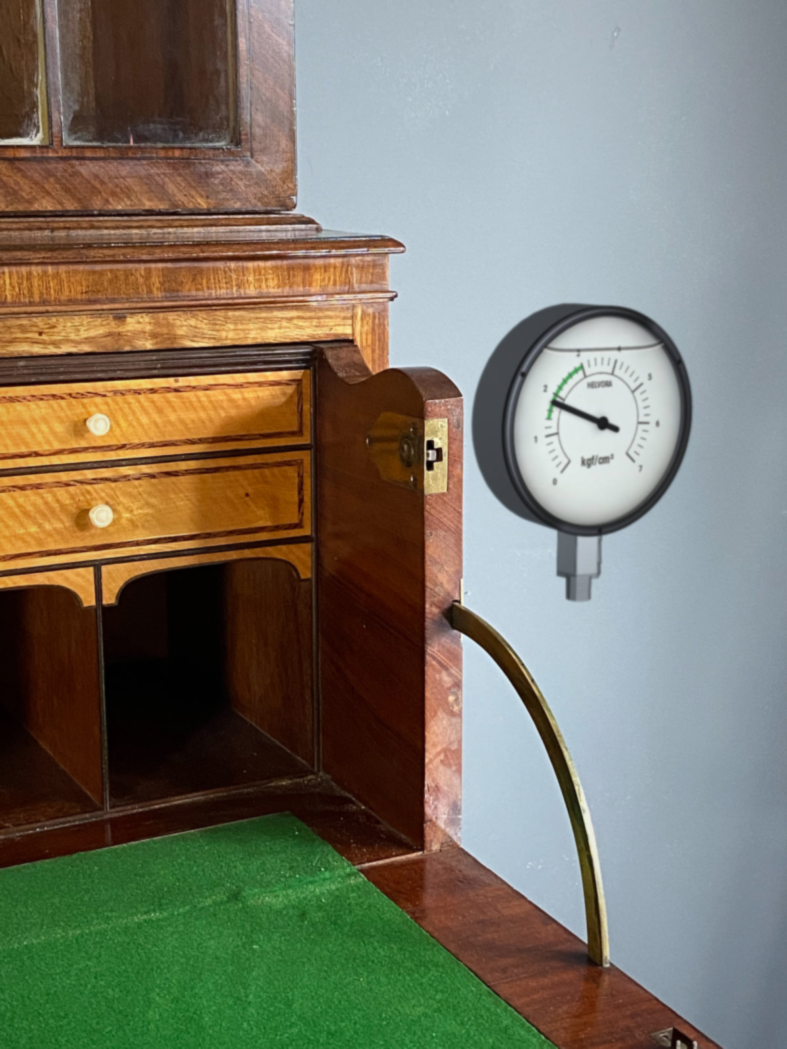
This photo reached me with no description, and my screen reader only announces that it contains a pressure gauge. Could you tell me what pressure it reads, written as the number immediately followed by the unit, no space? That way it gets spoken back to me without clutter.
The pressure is 1.8kg/cm²
